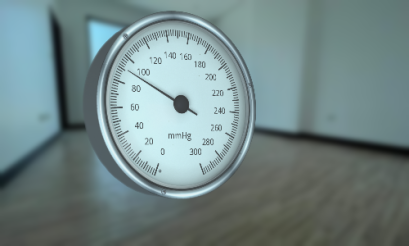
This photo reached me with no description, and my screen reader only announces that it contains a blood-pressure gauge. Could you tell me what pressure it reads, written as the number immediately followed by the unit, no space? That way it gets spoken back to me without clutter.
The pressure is 90mmHg
